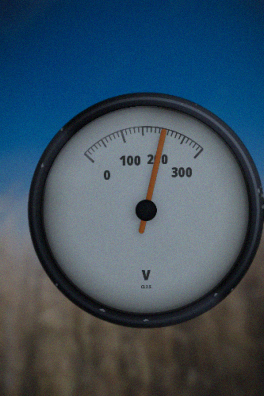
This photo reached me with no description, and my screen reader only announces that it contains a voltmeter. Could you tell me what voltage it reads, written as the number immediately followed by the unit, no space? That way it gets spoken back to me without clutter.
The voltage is 200V
